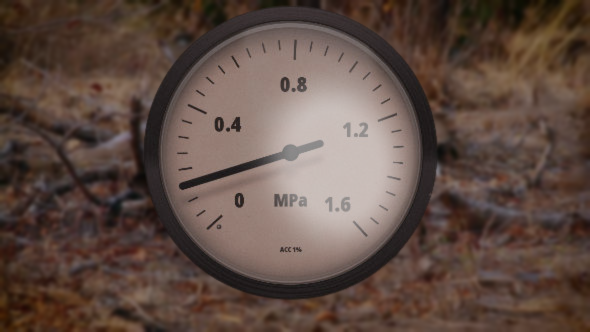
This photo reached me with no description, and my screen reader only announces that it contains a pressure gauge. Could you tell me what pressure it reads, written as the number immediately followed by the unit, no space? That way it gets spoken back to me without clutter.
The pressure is 0.15MPa
